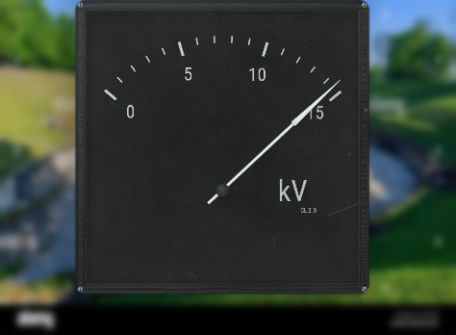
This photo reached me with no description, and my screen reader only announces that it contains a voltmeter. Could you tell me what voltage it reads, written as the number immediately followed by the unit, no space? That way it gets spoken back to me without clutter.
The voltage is 14.5kV
